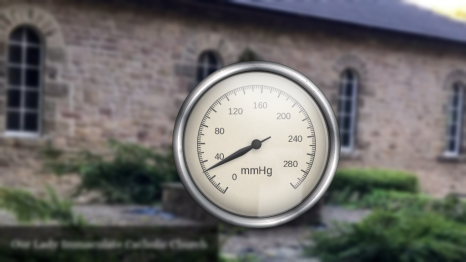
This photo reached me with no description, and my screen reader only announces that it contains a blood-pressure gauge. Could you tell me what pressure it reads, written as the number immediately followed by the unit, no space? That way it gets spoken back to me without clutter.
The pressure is 30mmHg
